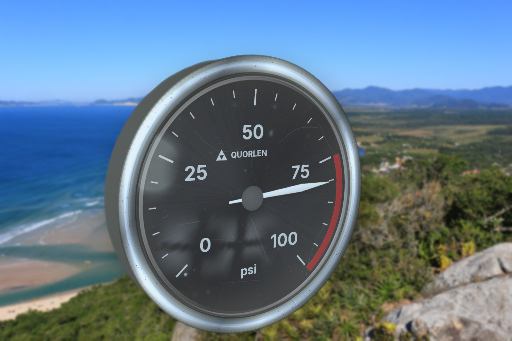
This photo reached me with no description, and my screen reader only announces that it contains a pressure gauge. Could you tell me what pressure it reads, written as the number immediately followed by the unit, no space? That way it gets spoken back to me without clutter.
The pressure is 80psi
